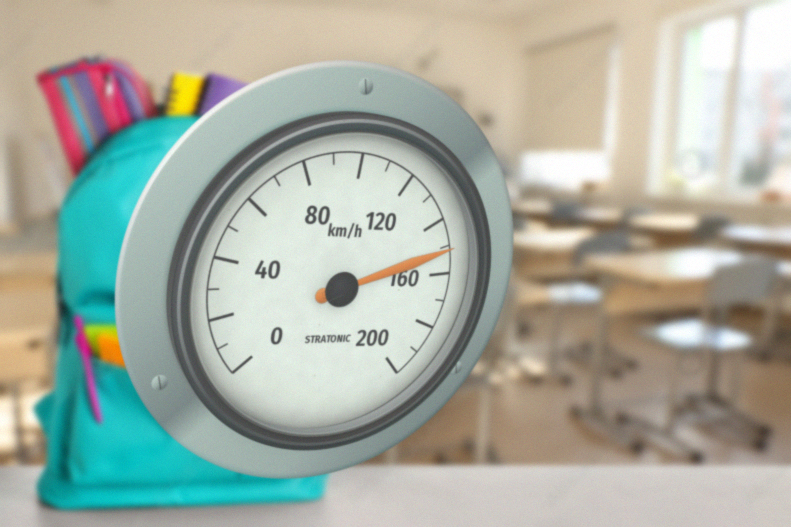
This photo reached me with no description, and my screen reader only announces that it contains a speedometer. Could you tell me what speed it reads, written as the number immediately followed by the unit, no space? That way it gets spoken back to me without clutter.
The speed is 150km/h
